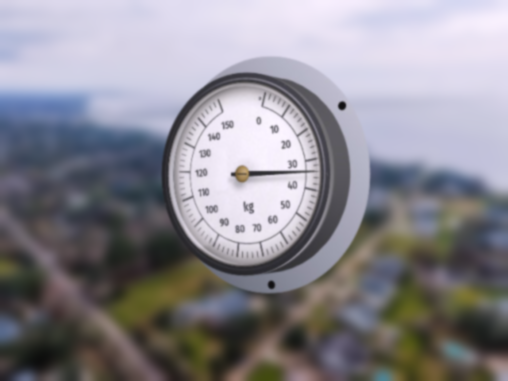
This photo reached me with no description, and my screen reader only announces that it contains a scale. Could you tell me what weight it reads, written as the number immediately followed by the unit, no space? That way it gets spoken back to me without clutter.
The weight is 34kg
